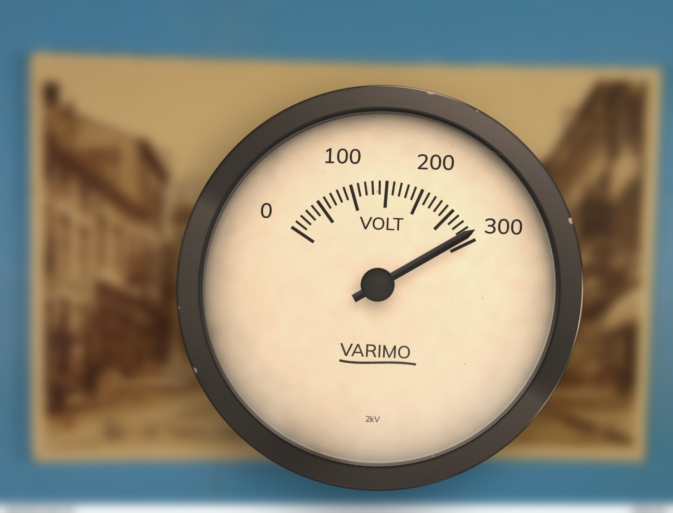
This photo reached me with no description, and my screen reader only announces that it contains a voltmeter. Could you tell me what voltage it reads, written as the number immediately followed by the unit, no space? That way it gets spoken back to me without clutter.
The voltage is 290V
